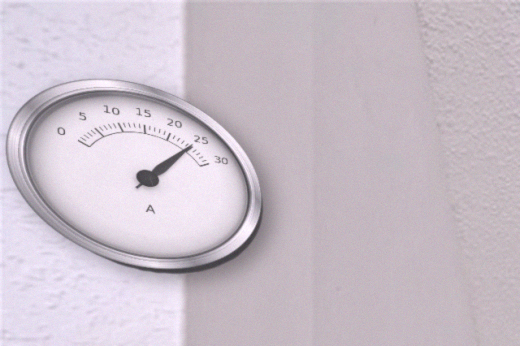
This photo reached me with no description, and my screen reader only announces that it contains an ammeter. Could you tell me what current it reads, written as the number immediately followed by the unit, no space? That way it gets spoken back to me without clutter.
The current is 25A
